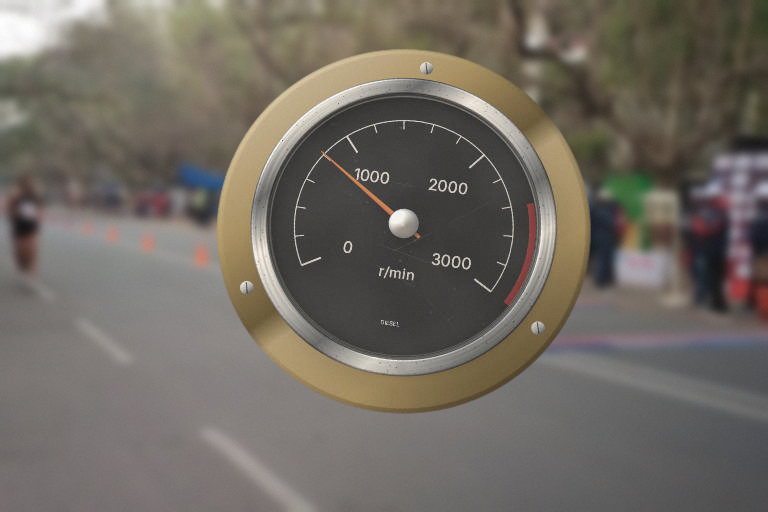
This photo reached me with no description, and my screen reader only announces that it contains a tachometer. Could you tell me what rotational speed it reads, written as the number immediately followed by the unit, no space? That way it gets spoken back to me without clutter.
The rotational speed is 800rpm
